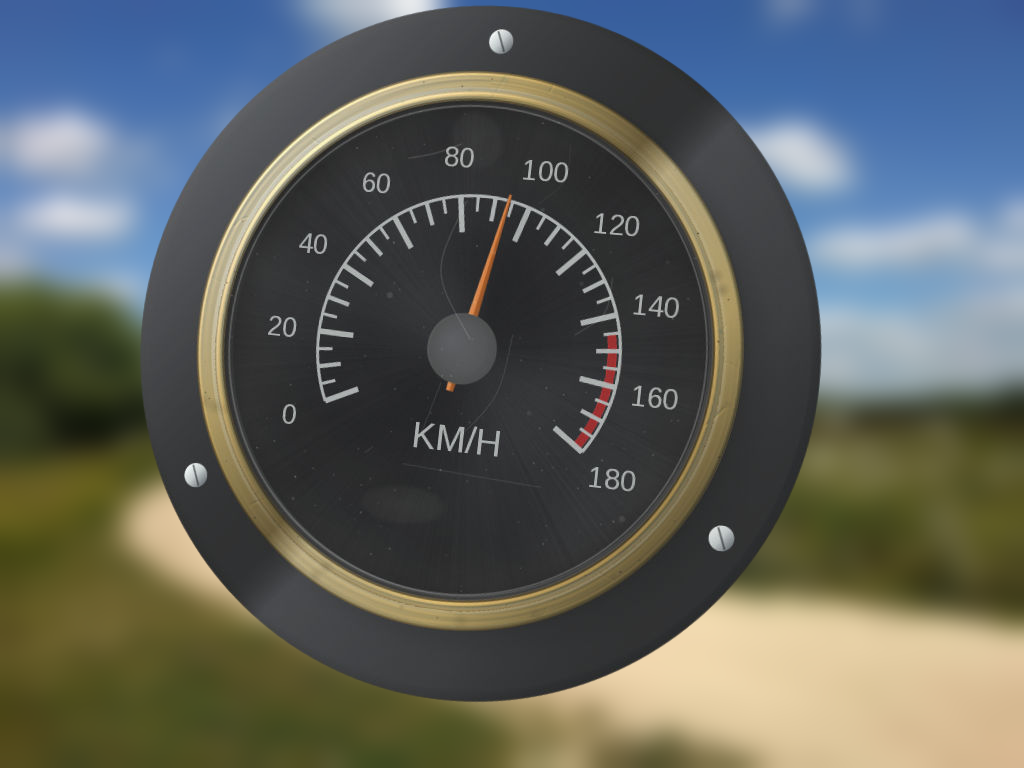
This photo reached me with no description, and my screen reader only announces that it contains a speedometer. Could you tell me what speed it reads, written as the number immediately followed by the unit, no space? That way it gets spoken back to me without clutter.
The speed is 95km/h
